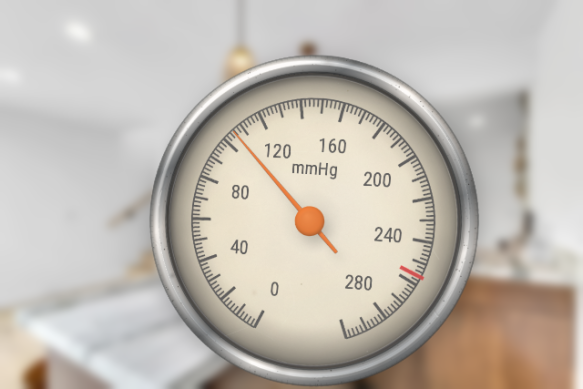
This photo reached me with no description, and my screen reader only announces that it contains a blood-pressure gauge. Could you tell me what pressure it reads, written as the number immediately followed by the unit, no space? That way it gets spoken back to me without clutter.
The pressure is 106mmHg
